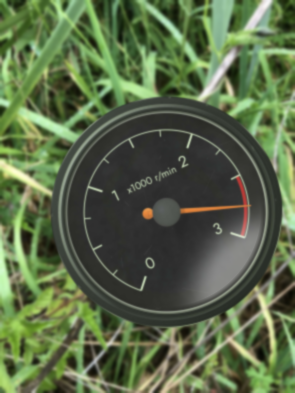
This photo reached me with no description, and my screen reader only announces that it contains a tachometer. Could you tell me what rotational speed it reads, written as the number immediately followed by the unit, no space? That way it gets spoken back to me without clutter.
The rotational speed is 2750rpm
